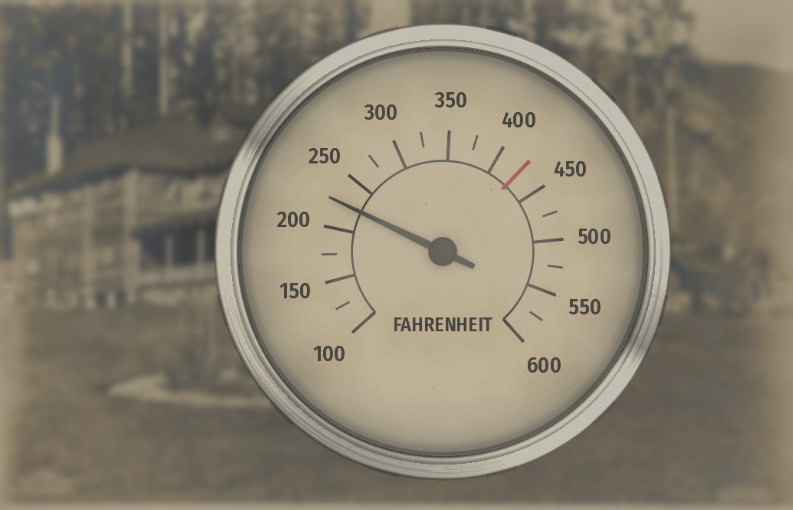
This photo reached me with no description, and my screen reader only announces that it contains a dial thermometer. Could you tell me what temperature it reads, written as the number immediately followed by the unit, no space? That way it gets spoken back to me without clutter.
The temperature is 225°F
